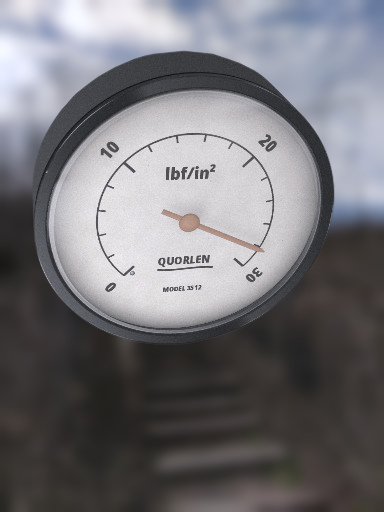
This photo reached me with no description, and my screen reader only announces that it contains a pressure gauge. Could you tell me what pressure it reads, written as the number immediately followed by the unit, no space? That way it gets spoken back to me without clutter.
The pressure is 28psi
